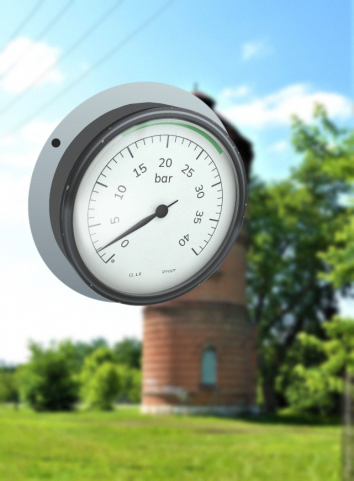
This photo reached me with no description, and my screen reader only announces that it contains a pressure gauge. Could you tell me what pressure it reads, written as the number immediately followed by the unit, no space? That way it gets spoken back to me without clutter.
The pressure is 2bar
